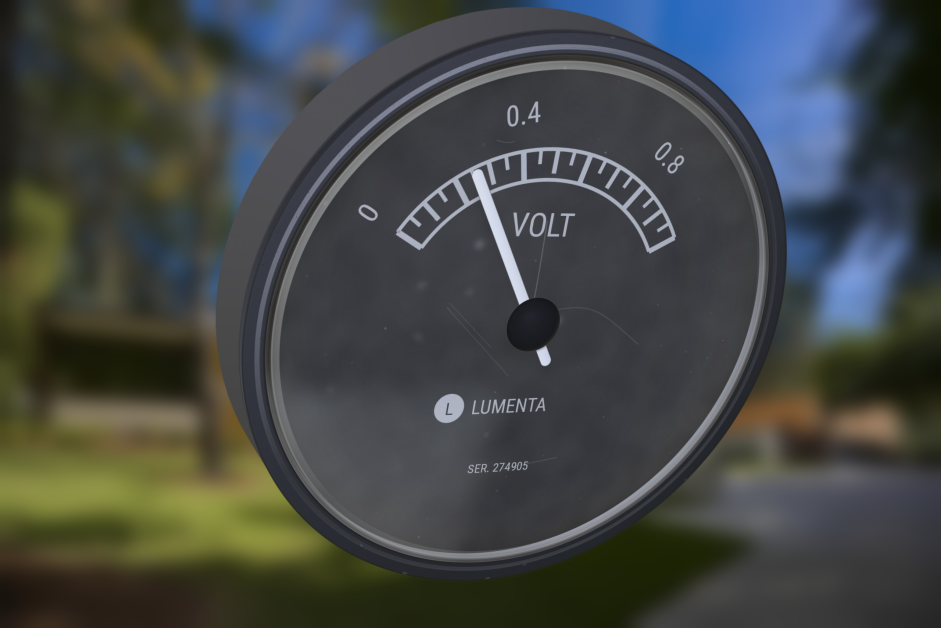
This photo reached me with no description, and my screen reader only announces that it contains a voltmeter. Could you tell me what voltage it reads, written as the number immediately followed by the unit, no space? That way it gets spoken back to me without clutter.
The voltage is 0.25V
